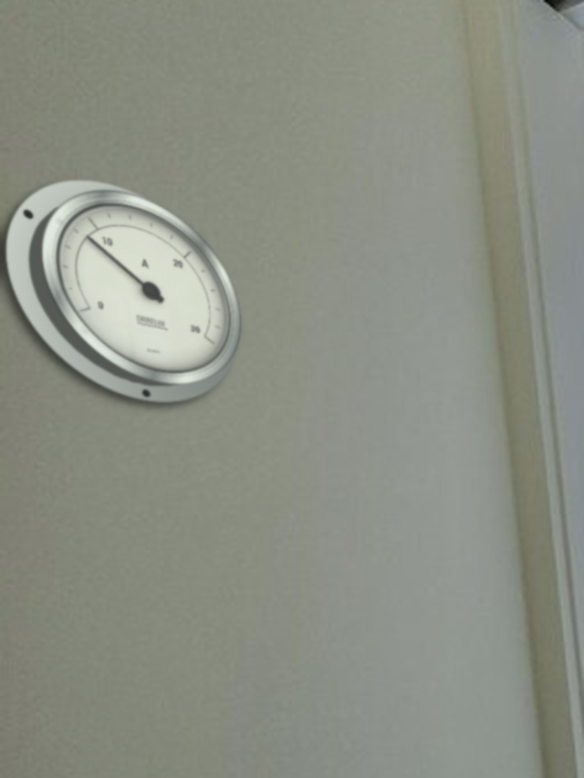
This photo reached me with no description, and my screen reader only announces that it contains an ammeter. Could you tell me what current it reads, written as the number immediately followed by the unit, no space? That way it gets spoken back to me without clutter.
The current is 8A
